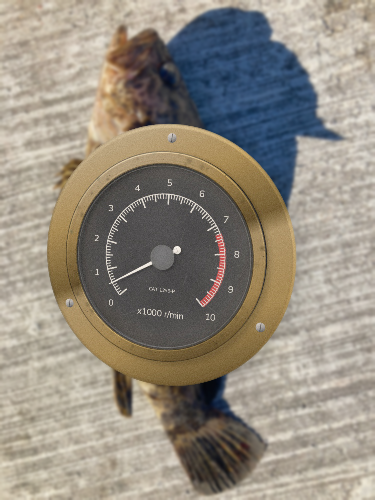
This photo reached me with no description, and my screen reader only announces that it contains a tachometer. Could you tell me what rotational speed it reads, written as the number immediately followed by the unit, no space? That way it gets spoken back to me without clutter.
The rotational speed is 500rpm
